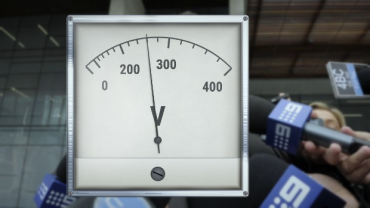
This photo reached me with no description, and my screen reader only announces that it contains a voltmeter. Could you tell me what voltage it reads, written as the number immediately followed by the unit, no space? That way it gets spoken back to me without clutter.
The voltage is 260V
